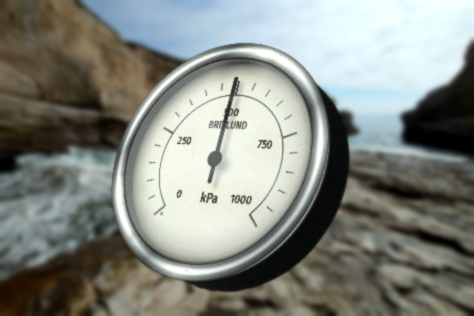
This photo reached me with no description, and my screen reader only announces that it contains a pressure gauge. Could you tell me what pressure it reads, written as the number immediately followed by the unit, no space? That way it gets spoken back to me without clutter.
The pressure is 500kPa
